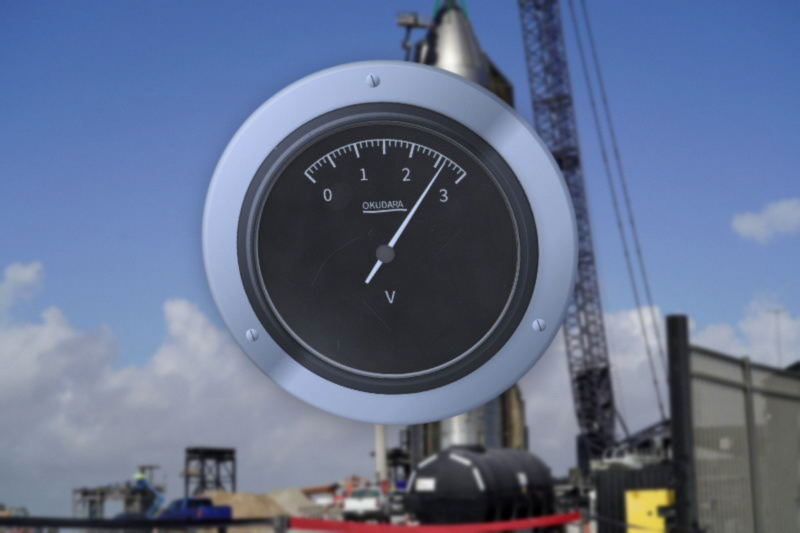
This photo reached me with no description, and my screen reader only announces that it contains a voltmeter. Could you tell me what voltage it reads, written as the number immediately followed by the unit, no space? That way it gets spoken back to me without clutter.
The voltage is 2.6V
